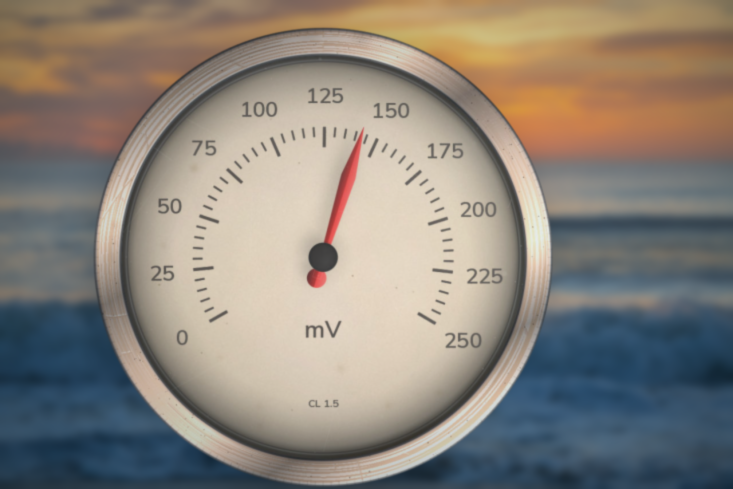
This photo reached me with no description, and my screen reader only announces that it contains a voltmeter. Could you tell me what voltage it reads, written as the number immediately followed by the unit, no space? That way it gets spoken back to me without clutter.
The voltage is 142.5mV
